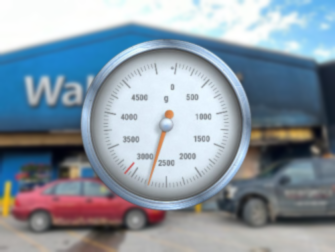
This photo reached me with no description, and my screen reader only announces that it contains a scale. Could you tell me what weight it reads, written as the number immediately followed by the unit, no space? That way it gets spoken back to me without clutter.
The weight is 2750g
